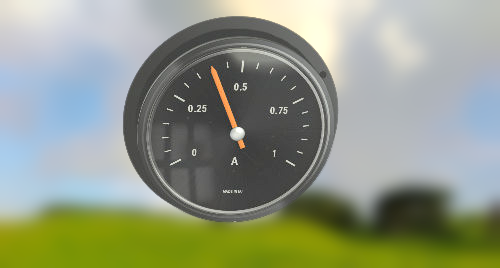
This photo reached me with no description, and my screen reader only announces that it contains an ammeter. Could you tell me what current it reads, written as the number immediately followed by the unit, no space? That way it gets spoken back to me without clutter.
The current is 0.4A
